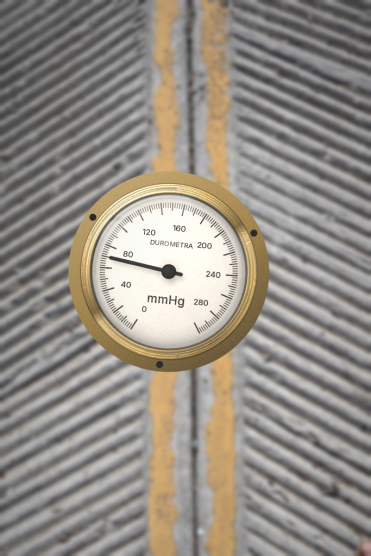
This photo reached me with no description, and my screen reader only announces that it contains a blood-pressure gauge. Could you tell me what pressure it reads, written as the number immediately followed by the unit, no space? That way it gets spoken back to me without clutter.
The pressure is 70mmHg
